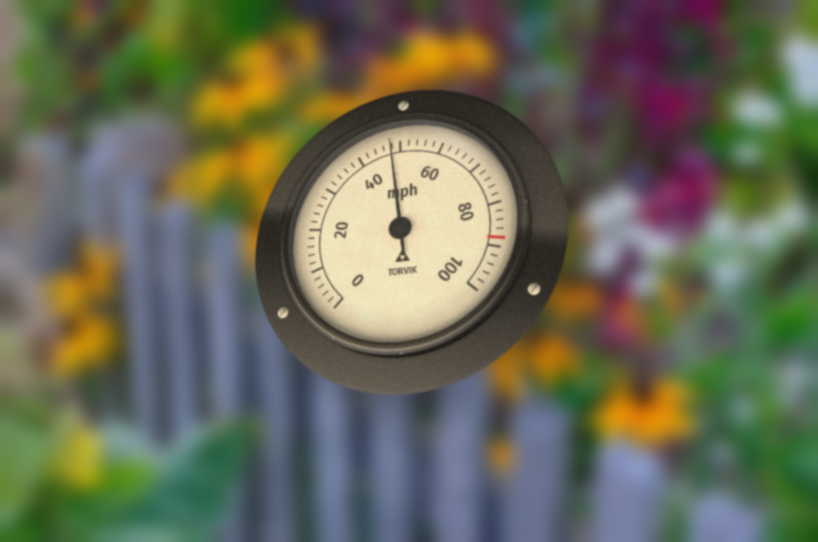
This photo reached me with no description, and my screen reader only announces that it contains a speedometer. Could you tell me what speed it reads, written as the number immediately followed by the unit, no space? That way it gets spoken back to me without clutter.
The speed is 48mph
